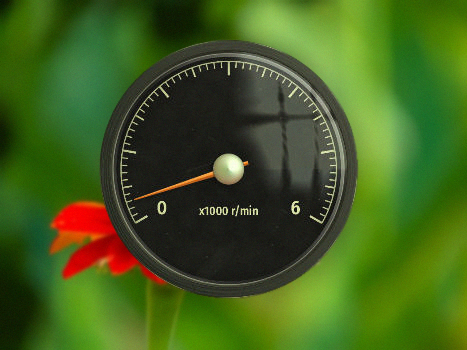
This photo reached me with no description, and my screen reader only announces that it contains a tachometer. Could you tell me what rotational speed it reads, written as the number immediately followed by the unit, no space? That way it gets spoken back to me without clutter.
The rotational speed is 300rpm
